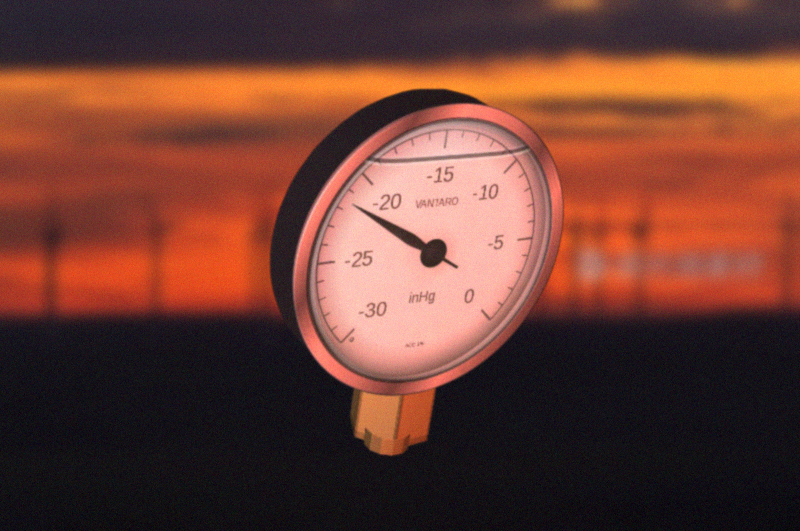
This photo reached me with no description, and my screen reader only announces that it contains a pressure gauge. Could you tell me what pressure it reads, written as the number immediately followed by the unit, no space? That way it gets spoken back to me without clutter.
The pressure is -21.5inHg
